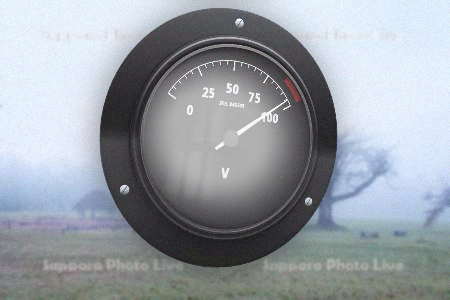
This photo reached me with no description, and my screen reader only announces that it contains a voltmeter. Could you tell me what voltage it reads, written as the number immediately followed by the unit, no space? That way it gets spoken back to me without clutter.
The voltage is 95V
